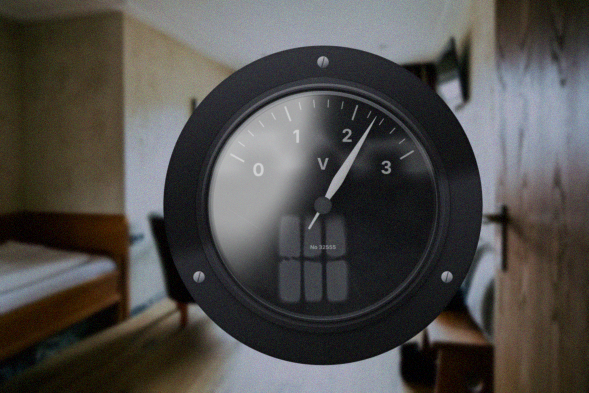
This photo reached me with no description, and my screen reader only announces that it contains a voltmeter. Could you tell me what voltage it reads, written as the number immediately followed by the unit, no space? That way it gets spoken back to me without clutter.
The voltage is 2.3V
